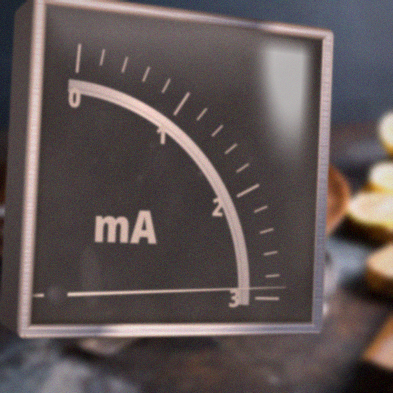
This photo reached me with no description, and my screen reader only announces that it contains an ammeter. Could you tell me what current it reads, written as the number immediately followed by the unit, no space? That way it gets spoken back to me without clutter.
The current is 2.9mA
